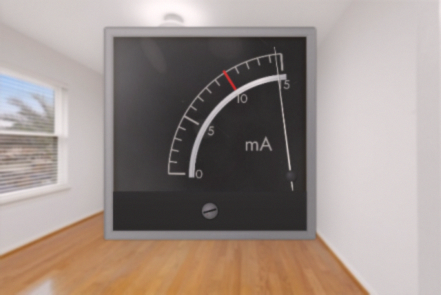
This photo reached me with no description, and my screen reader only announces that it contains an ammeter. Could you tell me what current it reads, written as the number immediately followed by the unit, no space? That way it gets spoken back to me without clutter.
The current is 14.5mA
